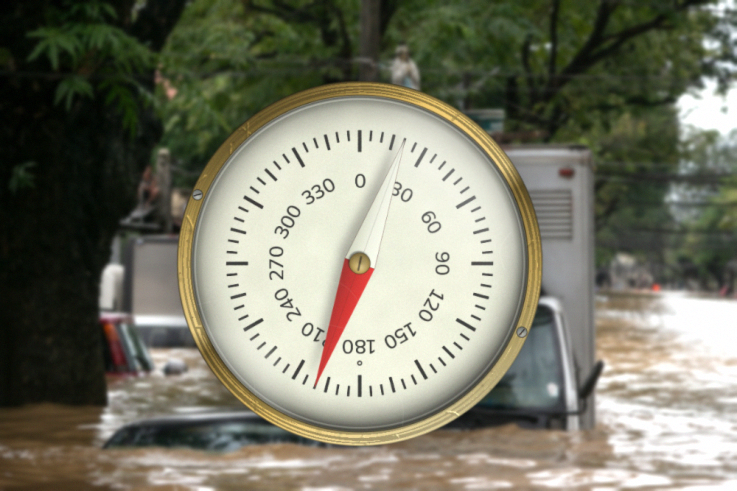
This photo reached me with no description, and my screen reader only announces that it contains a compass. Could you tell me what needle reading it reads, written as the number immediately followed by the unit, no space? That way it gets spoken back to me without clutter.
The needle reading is 200°
